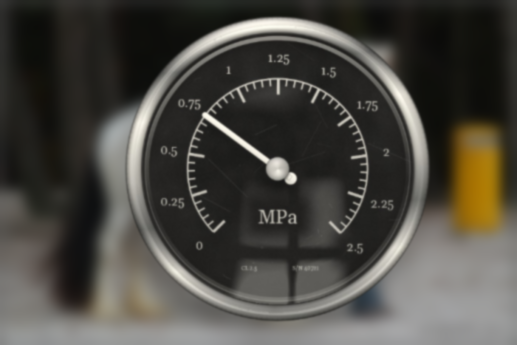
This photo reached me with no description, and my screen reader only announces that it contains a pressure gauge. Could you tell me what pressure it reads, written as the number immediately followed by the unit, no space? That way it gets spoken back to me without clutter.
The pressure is 0.75MPa
